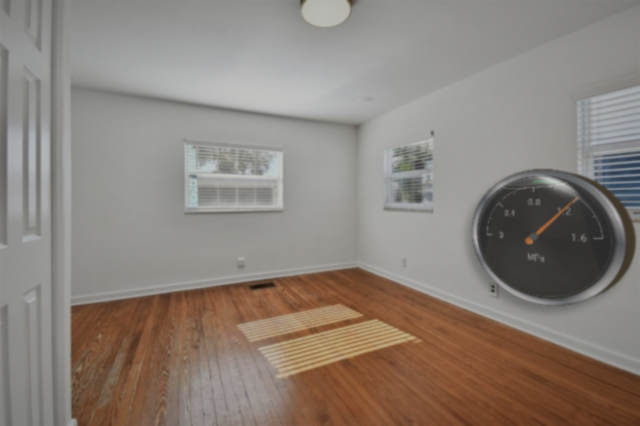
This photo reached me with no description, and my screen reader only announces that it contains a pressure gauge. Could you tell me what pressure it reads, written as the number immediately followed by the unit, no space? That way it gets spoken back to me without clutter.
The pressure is 1.2MPa
